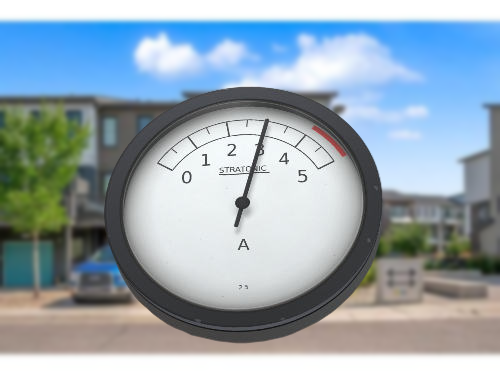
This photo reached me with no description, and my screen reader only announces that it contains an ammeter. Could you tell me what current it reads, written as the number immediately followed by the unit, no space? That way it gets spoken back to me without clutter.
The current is 3A
